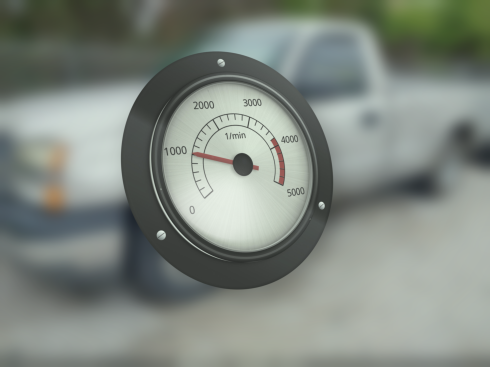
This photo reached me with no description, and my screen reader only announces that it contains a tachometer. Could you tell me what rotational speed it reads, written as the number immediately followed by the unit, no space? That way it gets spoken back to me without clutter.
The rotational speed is 1000rpm
